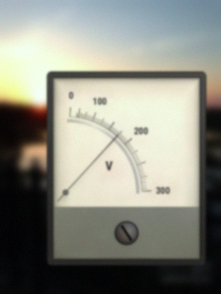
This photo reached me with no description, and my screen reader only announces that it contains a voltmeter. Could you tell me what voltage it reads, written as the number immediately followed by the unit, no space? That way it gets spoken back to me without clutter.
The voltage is 175V
